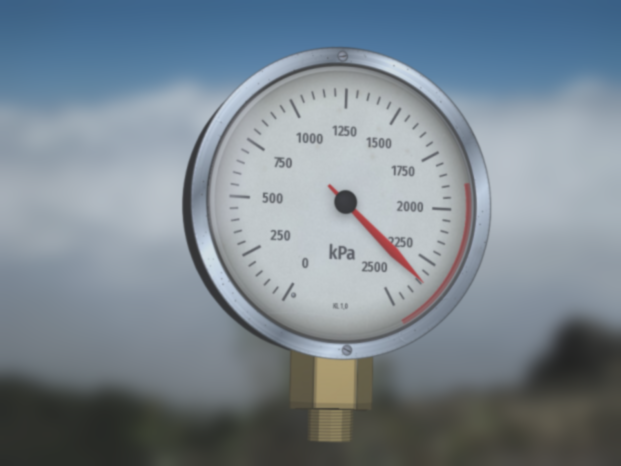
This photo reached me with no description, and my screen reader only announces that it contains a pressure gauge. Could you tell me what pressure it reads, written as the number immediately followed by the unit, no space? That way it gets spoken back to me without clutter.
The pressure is 2350kPa
